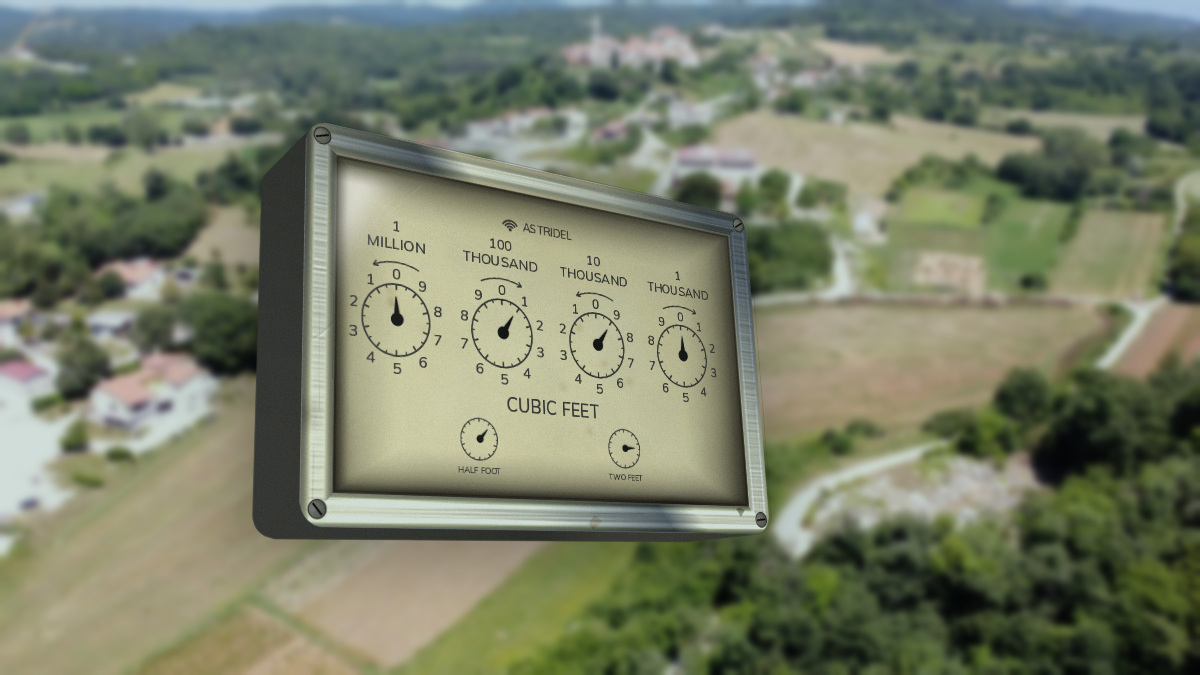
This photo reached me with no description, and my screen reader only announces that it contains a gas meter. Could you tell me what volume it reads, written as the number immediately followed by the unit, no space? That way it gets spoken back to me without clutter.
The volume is 9000ft³
